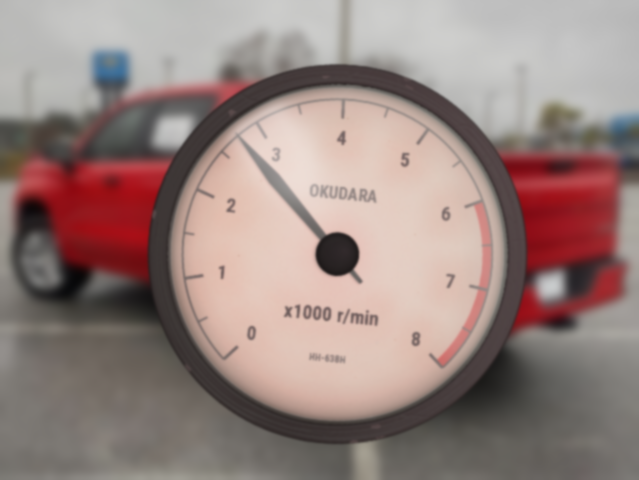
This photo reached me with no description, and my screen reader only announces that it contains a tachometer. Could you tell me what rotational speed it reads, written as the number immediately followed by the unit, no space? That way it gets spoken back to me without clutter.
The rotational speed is 2750rpm
